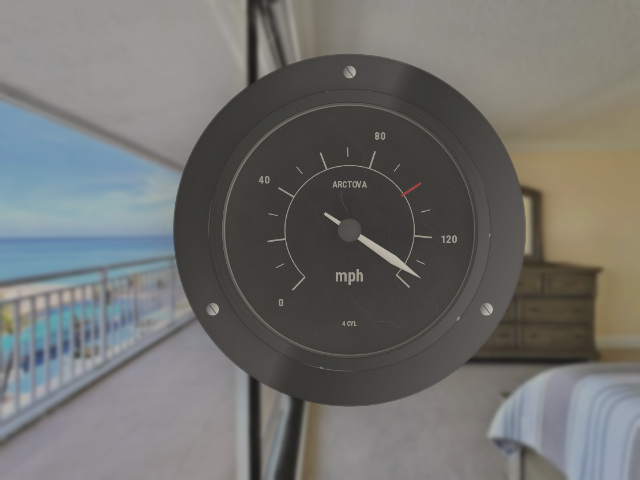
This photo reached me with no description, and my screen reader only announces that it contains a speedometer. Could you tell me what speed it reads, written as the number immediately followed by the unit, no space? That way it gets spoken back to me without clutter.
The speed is 135mph
